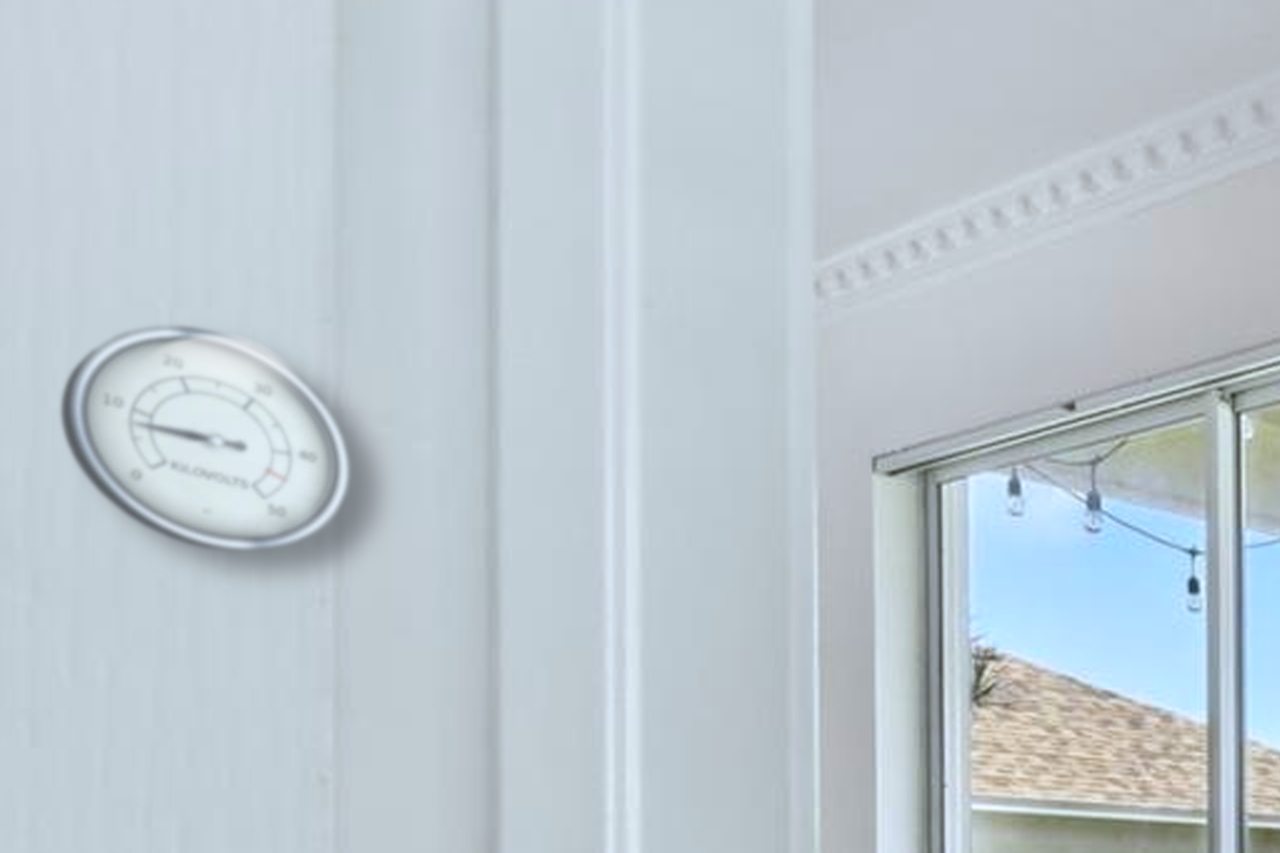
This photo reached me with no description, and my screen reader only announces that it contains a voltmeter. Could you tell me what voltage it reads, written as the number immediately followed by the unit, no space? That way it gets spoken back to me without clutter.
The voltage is 7.5kV
